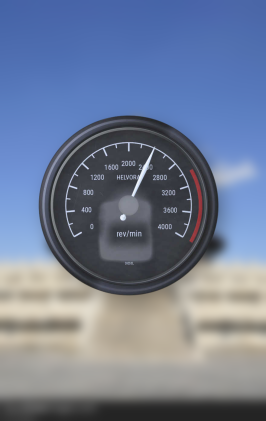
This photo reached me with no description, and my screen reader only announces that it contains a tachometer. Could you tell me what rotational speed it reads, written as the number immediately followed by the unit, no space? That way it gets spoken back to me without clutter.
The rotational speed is 2400rpm
